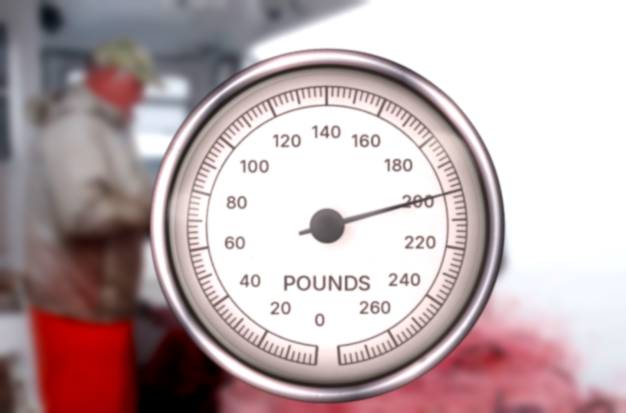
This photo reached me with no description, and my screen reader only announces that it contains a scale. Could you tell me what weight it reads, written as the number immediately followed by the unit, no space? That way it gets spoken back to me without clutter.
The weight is 200lb
